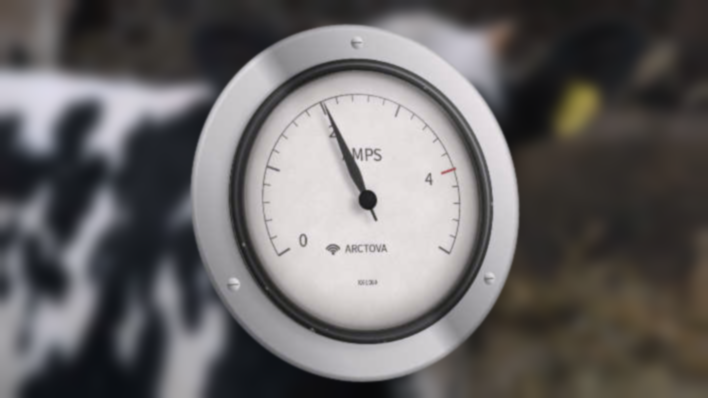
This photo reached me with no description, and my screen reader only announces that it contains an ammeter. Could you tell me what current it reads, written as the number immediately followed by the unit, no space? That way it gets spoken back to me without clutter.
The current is 2A
